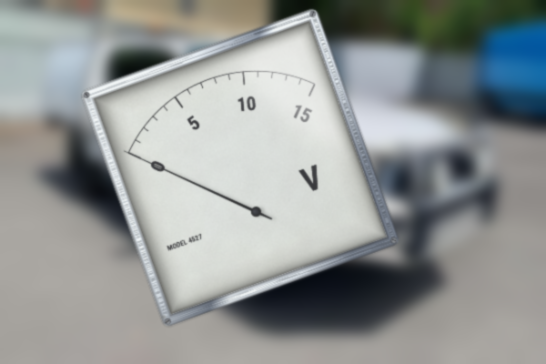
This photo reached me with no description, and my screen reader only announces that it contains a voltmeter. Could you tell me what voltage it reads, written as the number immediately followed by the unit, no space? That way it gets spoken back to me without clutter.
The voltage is 0V
